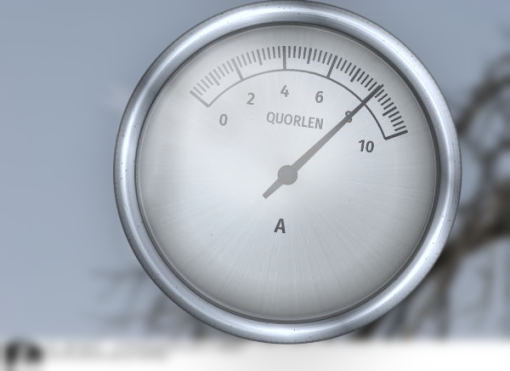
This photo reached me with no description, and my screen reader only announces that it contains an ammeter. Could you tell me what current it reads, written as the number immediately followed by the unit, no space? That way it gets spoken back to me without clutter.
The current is 8A
